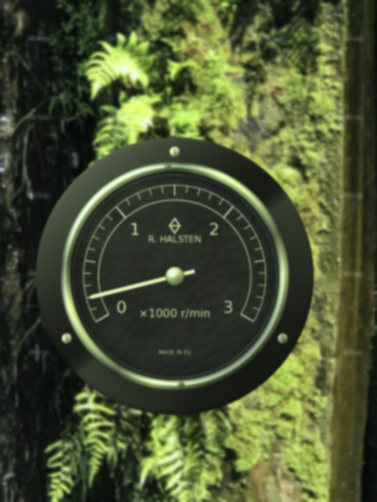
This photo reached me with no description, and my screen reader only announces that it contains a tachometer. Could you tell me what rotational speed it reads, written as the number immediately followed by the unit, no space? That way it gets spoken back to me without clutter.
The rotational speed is 200rpm
